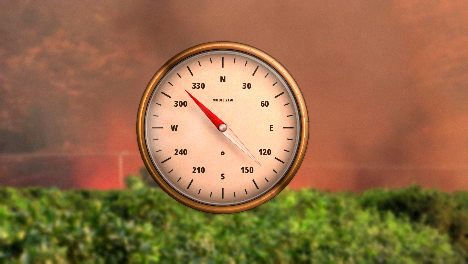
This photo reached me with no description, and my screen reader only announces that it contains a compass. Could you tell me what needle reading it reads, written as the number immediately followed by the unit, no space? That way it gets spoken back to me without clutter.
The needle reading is 315°
